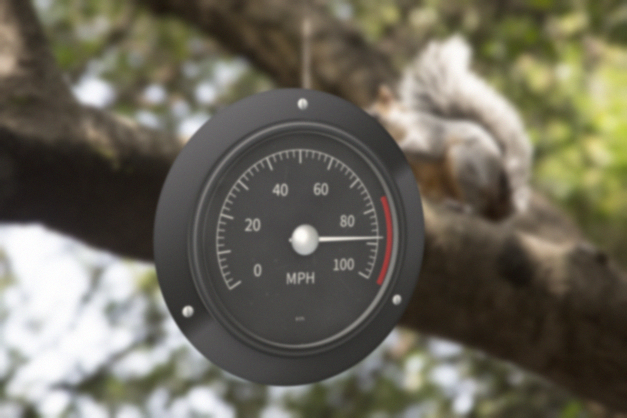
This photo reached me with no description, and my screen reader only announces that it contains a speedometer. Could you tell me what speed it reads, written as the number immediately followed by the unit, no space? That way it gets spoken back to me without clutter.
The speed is 88mph
